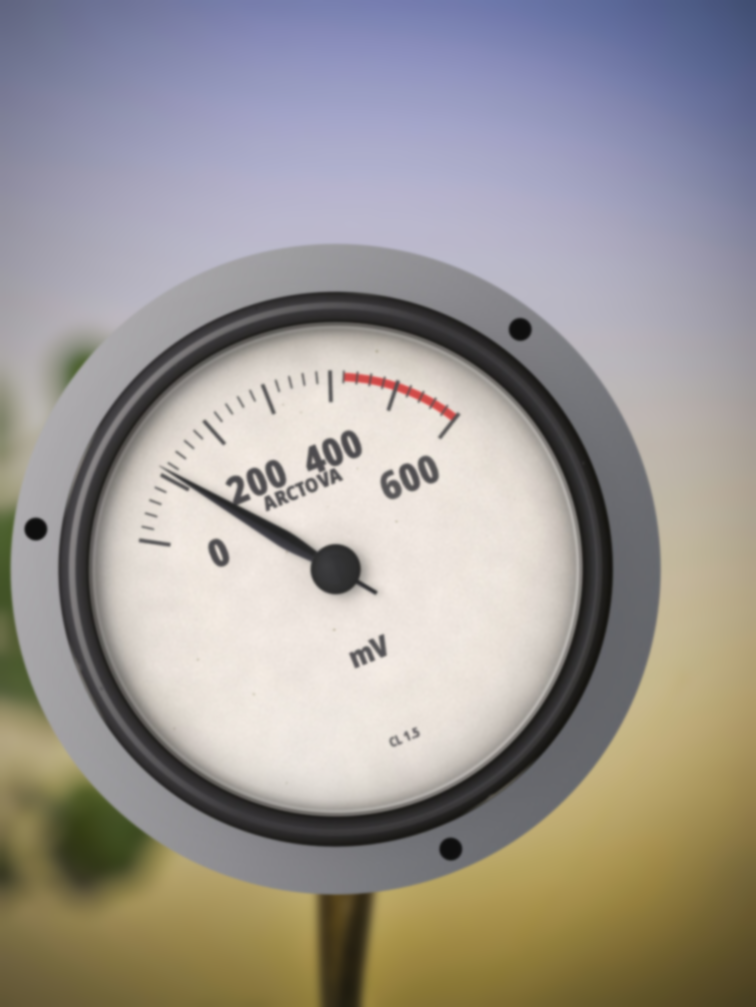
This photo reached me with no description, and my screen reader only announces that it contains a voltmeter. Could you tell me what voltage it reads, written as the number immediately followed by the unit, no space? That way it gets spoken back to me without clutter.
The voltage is 110mV
